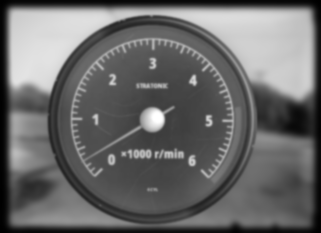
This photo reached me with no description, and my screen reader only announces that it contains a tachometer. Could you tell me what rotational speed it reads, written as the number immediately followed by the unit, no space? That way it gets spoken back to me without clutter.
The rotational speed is 300rpm
